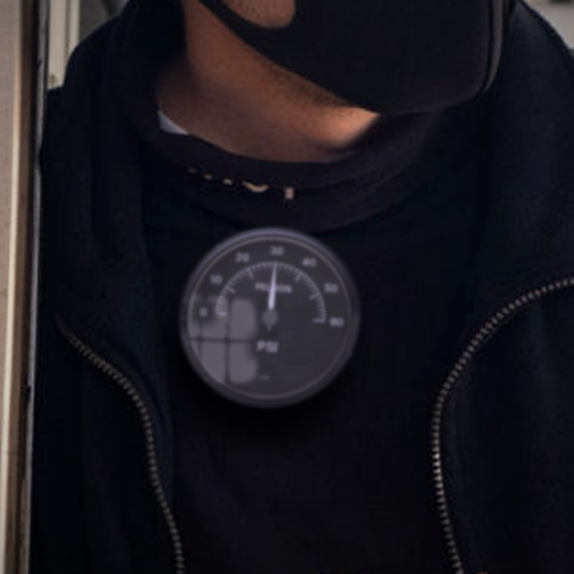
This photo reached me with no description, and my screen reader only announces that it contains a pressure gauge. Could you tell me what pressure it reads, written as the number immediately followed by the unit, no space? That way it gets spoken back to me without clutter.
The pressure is 30psi
